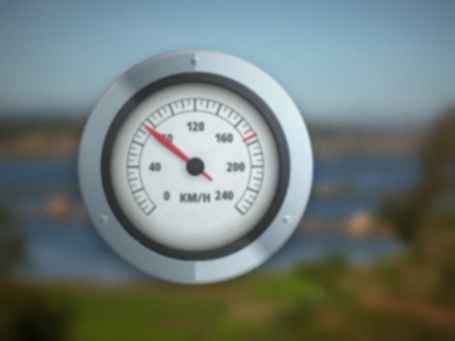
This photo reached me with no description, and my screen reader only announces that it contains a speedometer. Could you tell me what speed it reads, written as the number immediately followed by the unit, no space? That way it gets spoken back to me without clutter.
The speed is 75km/h
